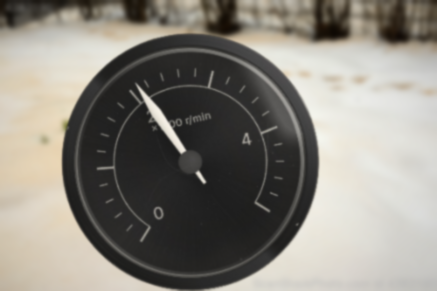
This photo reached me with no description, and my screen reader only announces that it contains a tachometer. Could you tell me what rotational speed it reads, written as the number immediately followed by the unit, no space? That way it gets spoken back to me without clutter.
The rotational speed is 2100rpm
